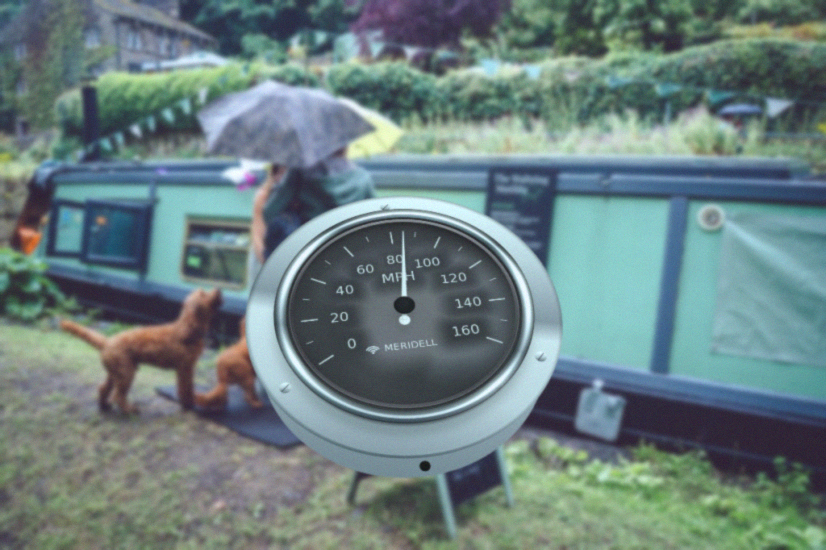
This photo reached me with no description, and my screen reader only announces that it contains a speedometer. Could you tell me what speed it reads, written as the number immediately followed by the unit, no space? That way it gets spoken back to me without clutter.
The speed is 85mph
